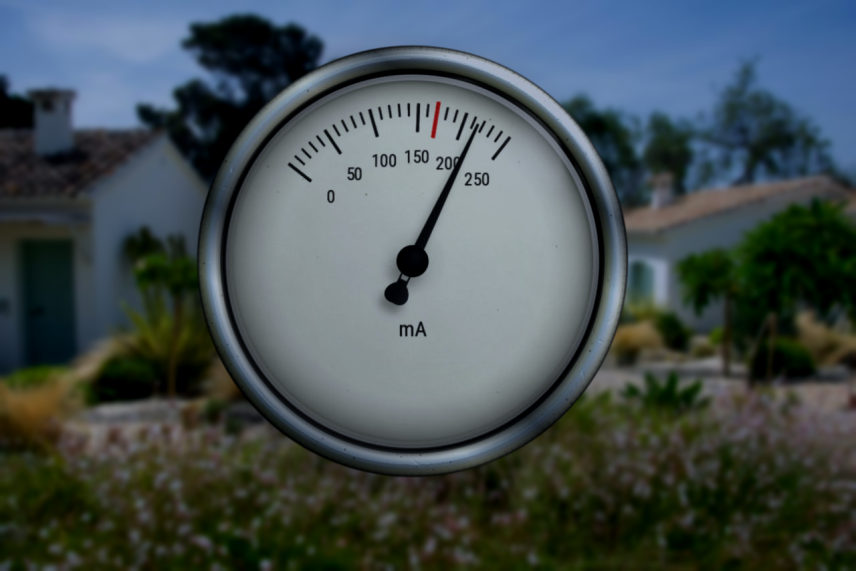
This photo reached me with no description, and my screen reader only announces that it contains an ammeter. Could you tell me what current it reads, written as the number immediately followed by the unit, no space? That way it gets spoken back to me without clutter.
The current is 215mA
